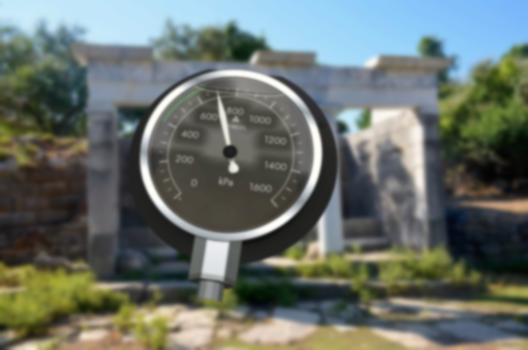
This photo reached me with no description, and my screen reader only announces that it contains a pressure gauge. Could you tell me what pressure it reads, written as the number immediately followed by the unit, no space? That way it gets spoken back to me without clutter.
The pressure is 700kPa
